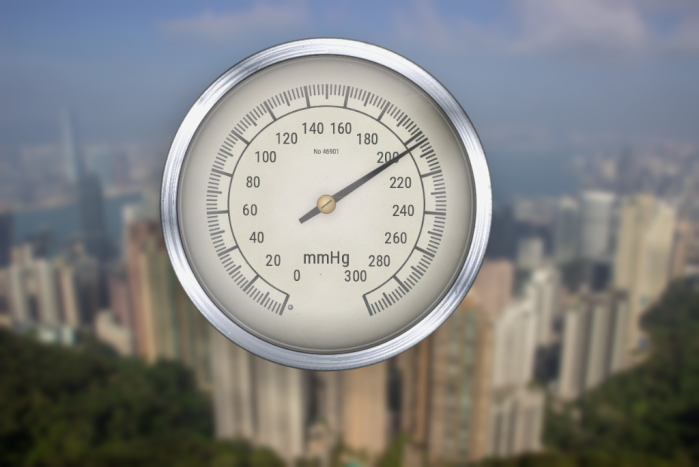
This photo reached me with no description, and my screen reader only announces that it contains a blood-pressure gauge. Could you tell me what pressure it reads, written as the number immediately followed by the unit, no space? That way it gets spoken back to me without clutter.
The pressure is 204mmHg
